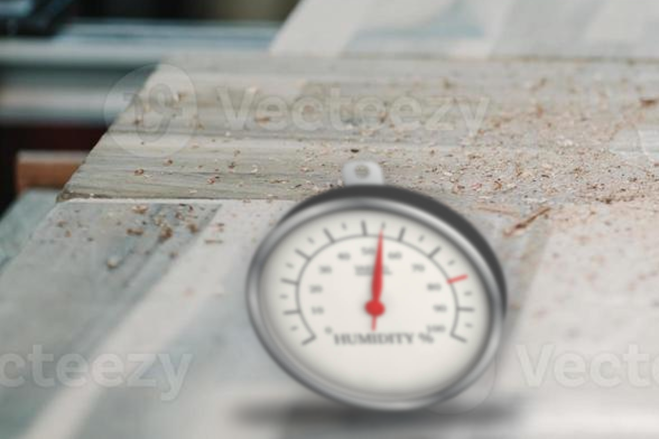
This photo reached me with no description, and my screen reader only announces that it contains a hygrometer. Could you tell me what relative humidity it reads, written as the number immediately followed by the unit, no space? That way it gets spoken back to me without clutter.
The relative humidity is 55%
